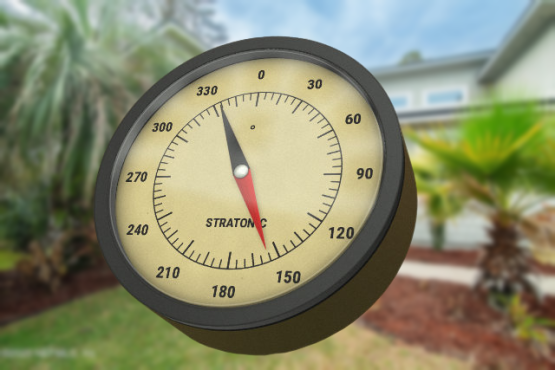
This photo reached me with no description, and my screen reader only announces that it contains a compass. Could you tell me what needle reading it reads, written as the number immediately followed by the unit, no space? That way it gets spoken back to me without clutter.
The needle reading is 155°
